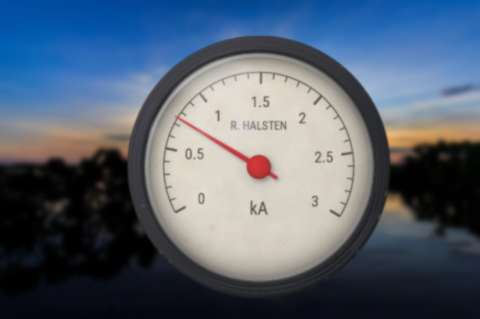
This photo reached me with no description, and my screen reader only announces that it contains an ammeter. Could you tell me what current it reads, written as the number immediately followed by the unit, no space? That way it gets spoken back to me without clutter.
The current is 0.75kA
